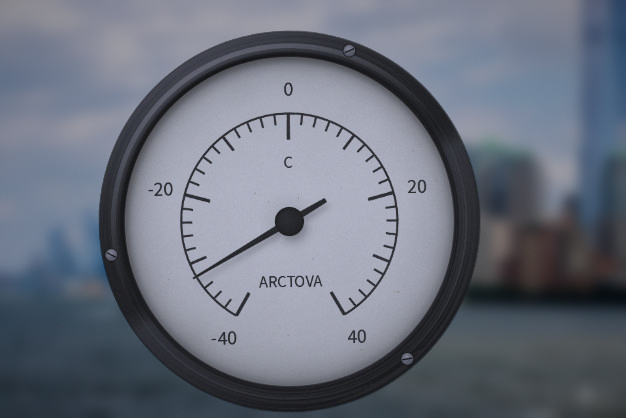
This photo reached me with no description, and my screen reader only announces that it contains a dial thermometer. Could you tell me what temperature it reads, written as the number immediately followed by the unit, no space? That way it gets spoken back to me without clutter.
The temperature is -32°C
